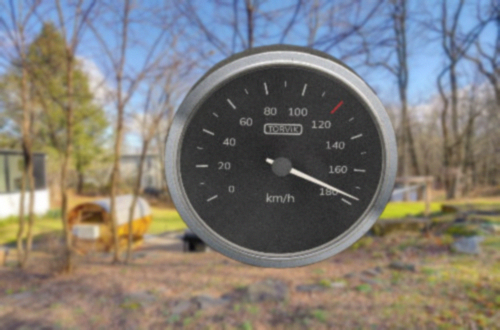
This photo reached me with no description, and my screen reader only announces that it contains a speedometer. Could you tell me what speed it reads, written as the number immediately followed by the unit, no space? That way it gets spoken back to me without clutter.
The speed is 175km/h
